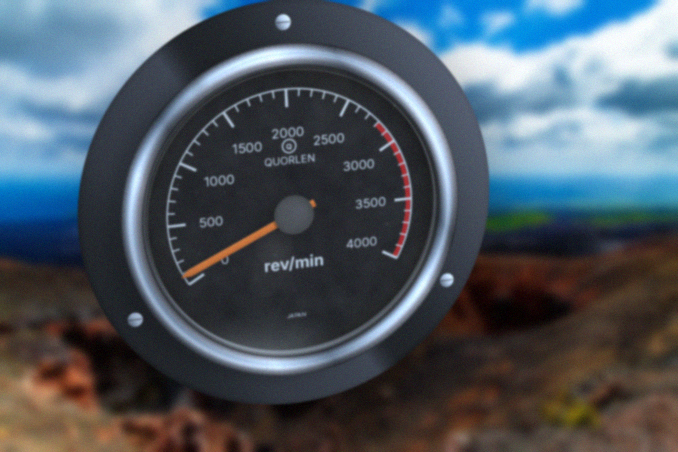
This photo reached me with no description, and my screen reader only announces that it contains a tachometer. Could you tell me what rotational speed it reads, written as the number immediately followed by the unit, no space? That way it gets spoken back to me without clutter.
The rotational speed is 100rpm
